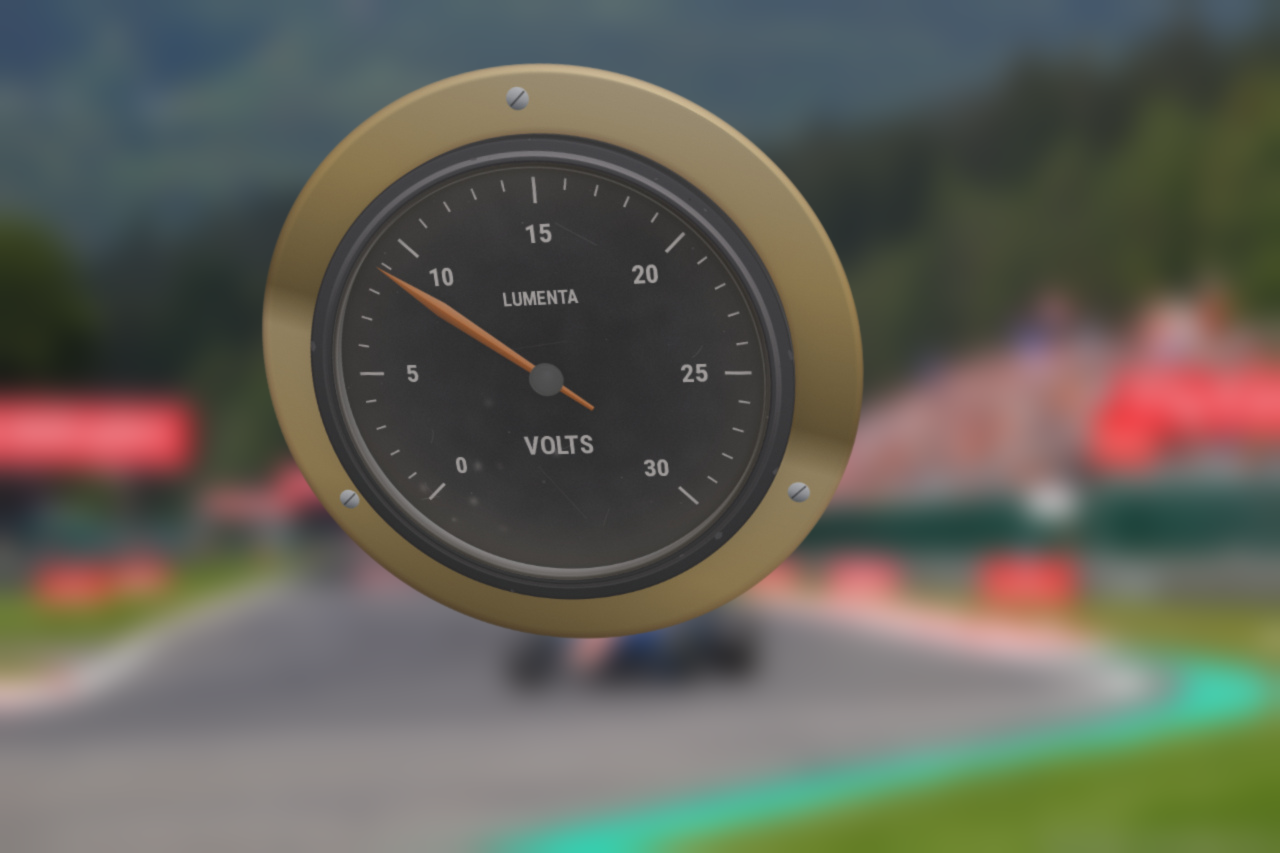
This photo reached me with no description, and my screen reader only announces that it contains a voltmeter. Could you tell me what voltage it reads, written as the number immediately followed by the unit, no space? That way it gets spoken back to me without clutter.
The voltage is 9V
